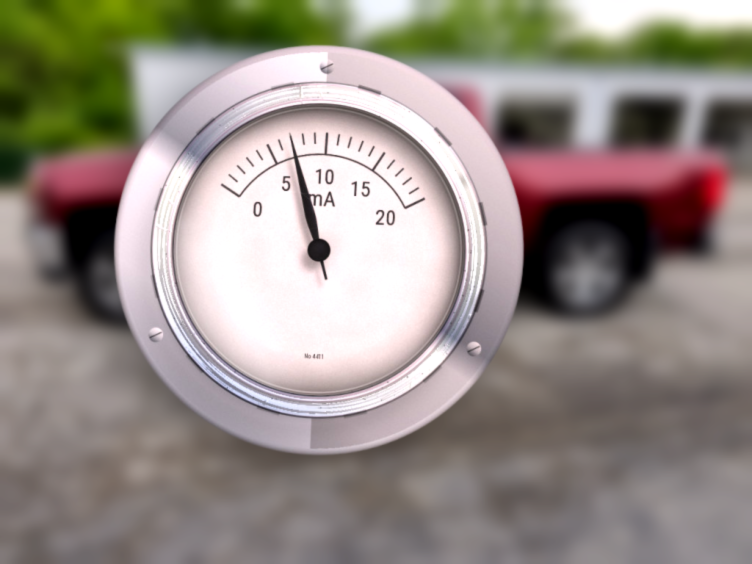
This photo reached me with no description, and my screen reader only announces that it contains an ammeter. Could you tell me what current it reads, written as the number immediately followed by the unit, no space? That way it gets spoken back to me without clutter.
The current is 7mA
